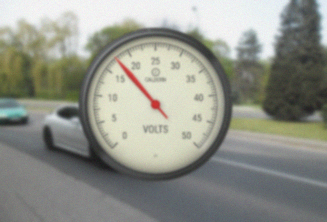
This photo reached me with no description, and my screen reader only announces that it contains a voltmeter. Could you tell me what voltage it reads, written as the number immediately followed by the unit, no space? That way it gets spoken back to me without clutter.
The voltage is 17.5V
